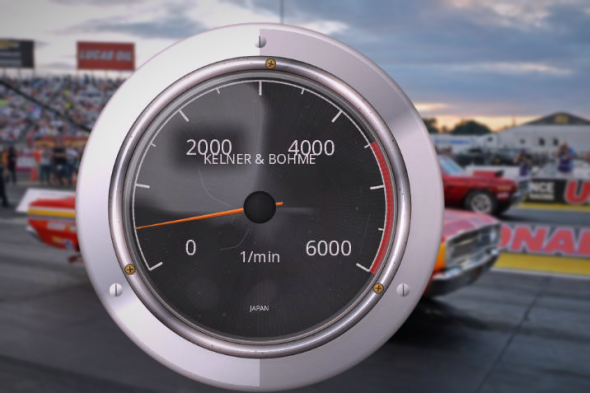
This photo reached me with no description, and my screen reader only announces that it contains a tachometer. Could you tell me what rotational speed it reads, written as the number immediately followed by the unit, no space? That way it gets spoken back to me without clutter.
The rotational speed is 500rpm
